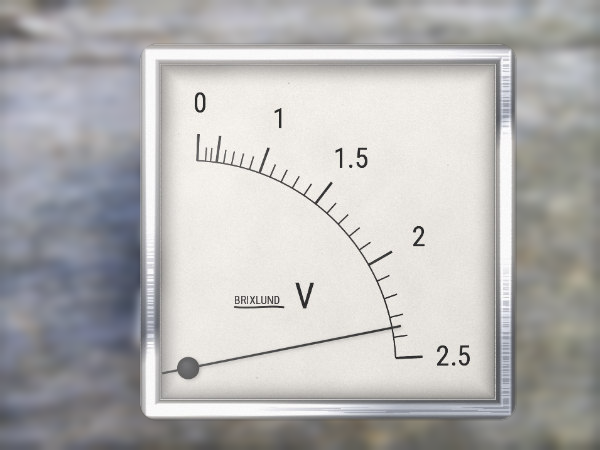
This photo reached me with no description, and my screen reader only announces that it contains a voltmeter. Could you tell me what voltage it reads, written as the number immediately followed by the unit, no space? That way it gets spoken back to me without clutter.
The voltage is 2.35V
